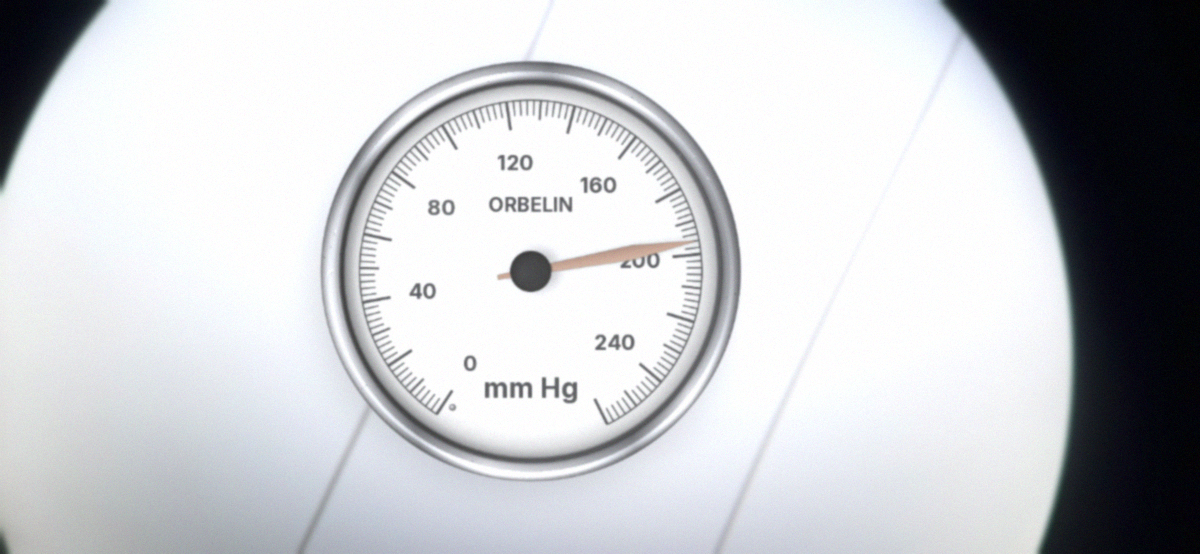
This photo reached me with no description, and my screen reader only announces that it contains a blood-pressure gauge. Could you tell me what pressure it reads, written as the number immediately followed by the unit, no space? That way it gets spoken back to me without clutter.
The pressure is 196mmHg
